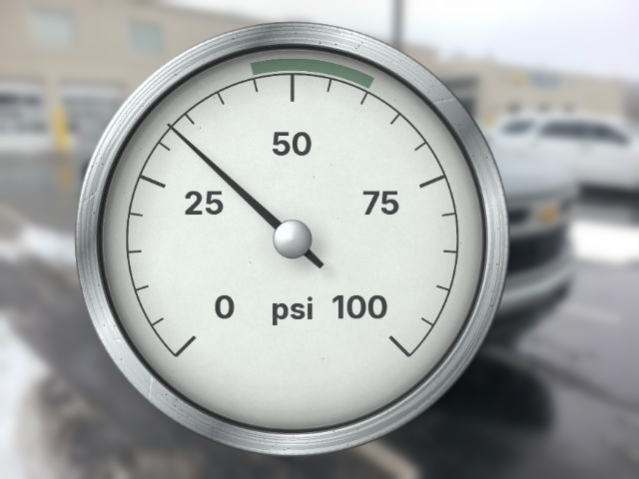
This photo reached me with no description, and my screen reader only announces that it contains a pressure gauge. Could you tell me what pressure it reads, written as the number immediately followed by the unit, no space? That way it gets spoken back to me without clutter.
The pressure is 32.5psi
